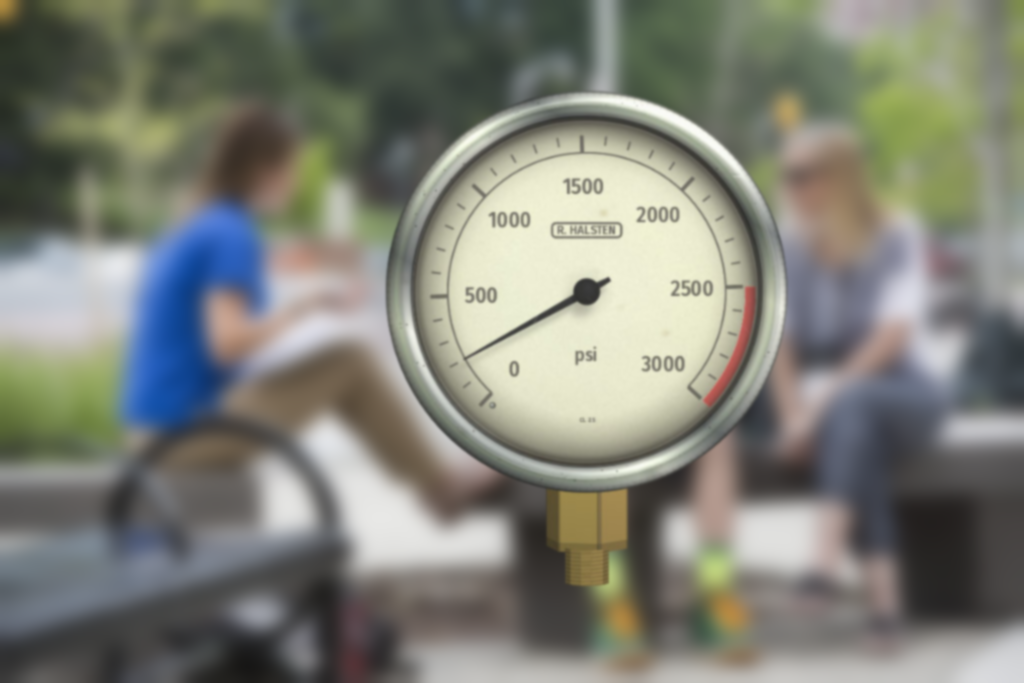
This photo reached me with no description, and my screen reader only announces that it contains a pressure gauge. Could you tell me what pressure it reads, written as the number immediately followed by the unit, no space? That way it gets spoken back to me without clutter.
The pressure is 200psi
